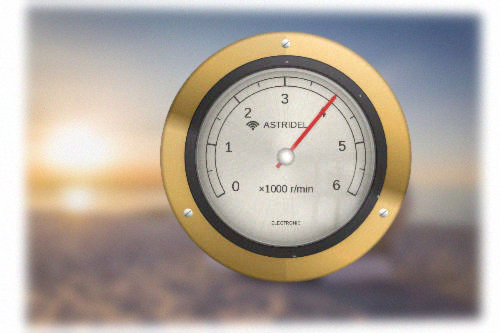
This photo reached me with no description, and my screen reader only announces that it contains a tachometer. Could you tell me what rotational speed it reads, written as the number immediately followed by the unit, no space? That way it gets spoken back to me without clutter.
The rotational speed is 4000rpm
